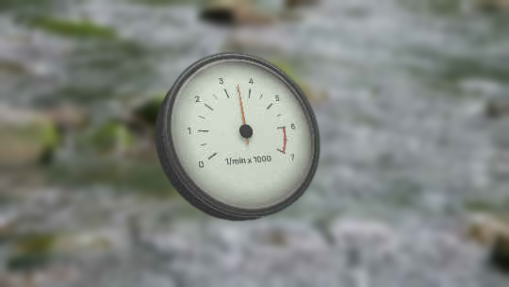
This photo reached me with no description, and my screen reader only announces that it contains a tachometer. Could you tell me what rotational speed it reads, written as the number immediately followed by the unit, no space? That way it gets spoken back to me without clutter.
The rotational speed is 3500rpm
